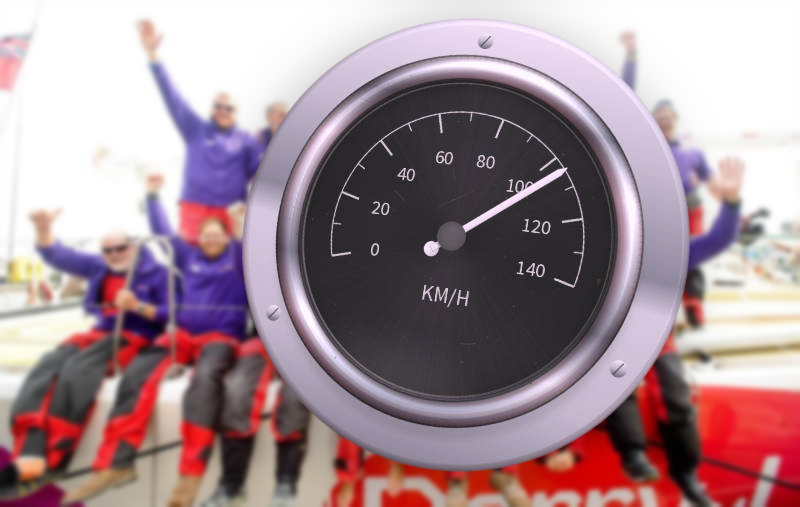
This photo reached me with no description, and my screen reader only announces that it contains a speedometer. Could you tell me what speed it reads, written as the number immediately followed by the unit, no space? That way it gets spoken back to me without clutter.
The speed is 105km/h
